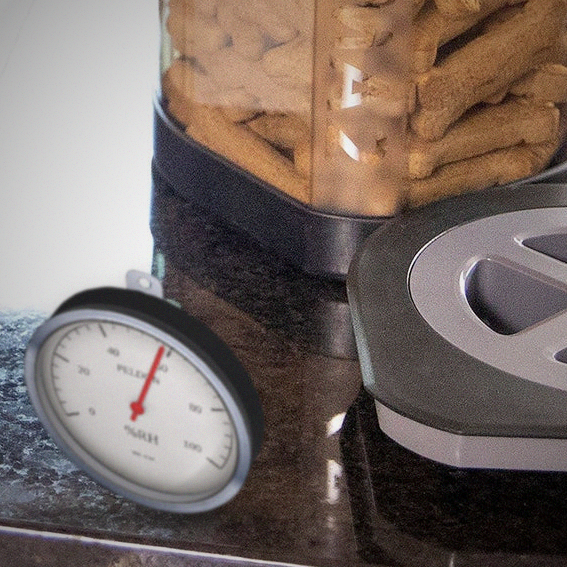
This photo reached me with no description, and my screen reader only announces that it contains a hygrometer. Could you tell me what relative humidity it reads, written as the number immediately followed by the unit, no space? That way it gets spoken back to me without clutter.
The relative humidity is 58%
